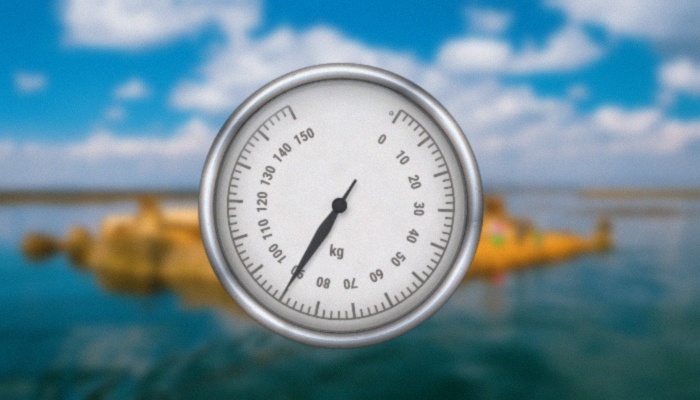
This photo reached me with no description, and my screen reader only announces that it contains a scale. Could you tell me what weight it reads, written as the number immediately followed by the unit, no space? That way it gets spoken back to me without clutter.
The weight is 90kg
